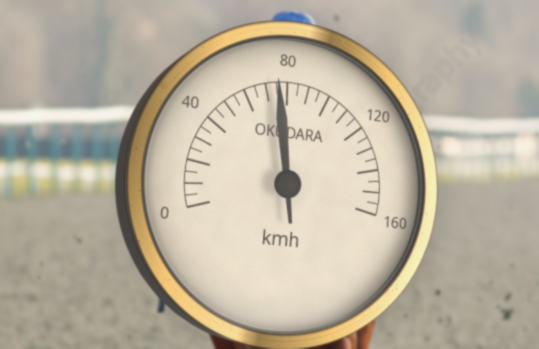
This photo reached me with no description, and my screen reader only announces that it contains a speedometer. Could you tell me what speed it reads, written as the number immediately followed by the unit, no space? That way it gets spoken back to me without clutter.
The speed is 75km/h
